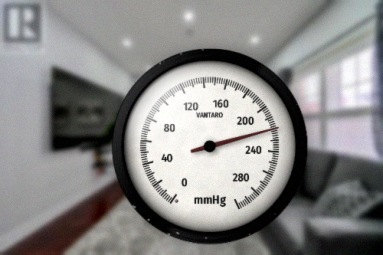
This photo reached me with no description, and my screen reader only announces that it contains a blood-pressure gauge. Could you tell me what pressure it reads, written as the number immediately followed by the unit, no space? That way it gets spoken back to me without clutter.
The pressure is 220mmHg
